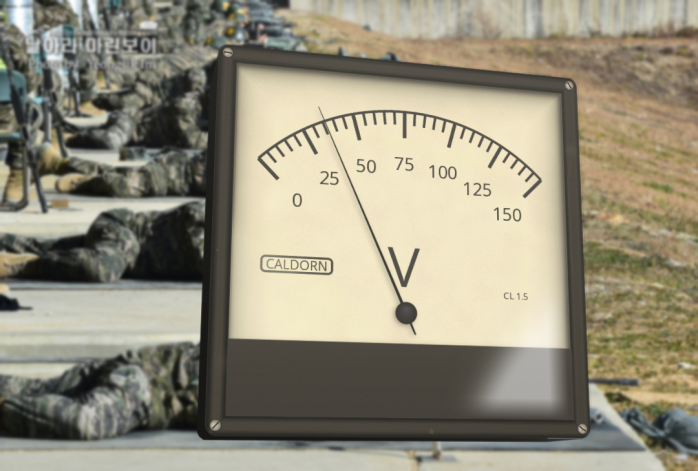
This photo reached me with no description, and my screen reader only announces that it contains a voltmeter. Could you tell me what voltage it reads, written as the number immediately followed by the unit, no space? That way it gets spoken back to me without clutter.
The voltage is 35V
